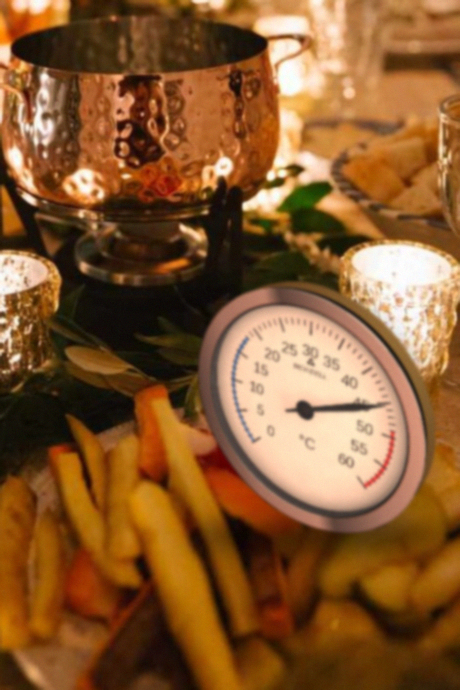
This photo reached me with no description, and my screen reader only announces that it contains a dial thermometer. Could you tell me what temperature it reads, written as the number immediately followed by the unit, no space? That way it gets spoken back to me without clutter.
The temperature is 45°C
